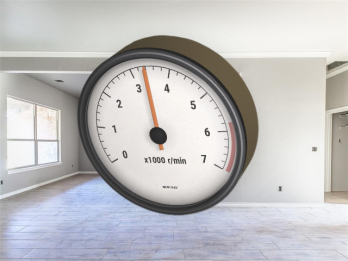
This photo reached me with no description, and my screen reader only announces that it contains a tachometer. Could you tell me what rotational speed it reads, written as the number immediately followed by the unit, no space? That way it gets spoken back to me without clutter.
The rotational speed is 3400rpm
